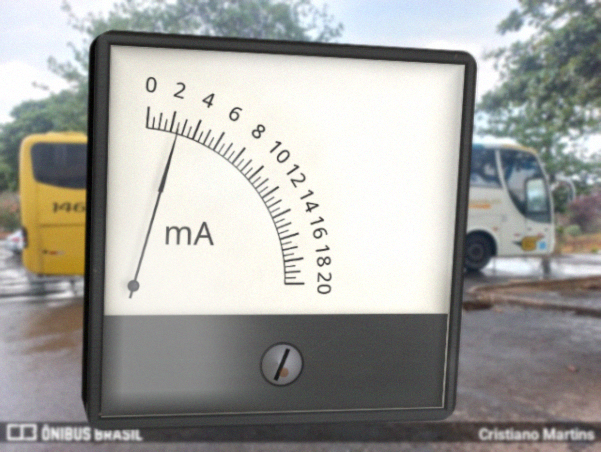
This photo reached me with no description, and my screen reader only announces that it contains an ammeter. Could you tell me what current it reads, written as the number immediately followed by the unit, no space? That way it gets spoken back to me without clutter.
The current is 2.5mA
